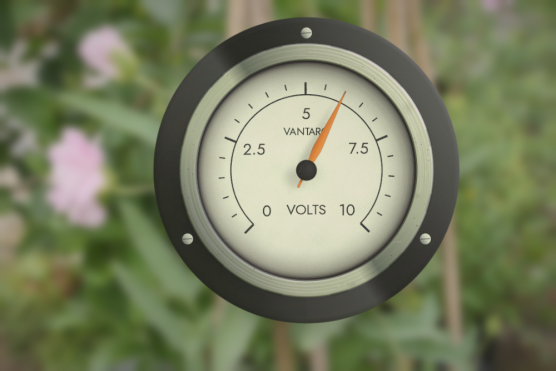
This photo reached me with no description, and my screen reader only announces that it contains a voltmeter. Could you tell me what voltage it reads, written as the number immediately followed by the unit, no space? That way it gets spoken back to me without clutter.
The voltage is 6V
